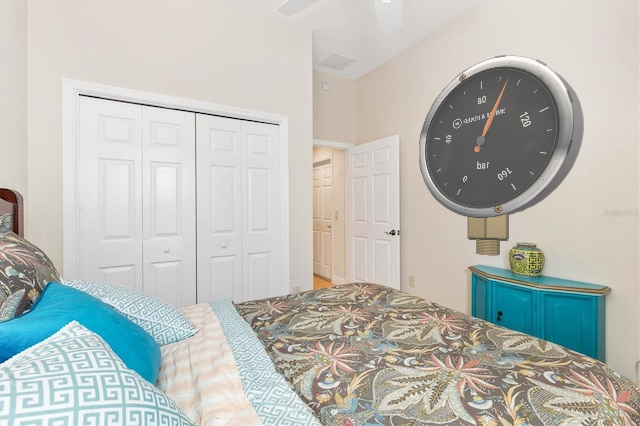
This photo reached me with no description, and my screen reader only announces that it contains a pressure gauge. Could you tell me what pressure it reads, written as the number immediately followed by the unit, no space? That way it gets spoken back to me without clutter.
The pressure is 95bar
